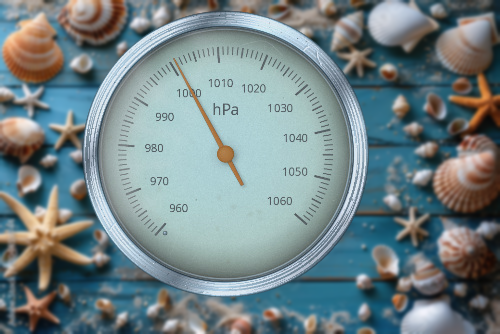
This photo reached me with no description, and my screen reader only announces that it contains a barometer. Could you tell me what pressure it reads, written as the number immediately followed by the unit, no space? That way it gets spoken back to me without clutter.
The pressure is 1001hPa
